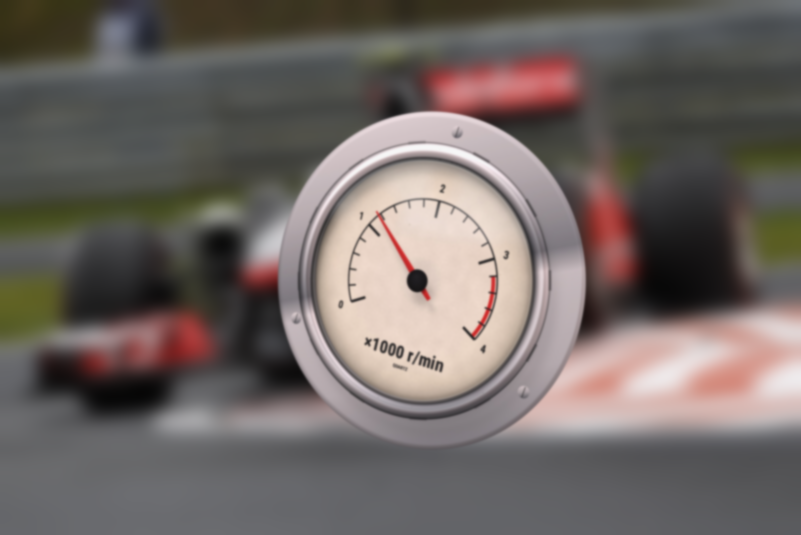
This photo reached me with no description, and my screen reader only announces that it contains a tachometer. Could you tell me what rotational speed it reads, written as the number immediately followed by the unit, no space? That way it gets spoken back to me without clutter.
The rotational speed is 1200rpm
